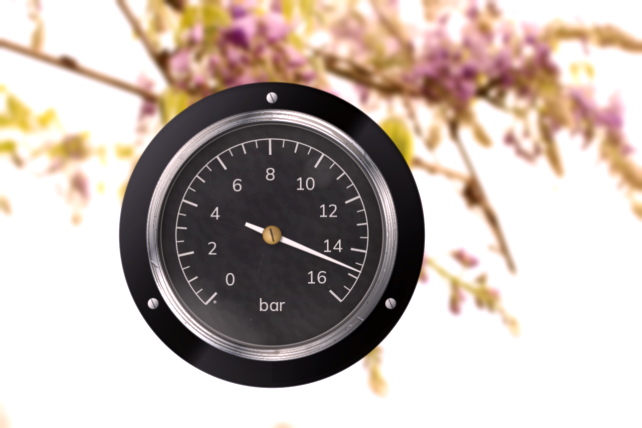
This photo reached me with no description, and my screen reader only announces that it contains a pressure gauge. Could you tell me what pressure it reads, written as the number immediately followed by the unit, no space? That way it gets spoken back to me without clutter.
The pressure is 14.75bar
